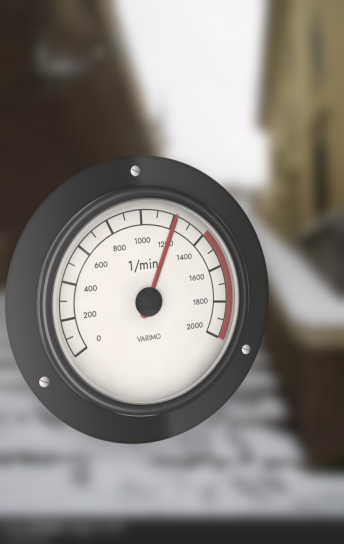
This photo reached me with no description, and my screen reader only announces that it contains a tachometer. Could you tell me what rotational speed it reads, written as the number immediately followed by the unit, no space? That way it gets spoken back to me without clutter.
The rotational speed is 1200rpm
